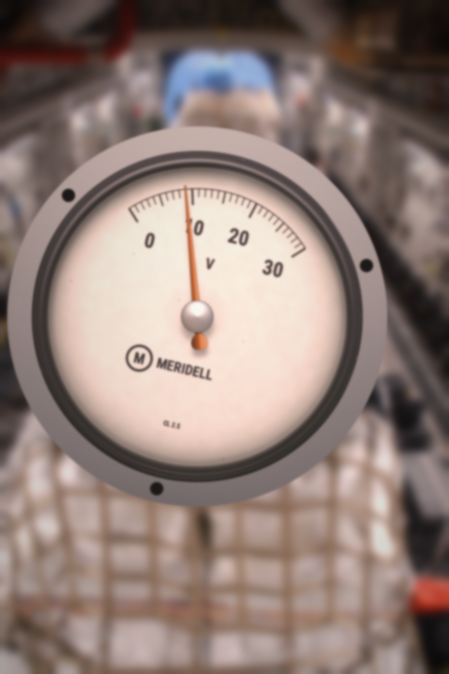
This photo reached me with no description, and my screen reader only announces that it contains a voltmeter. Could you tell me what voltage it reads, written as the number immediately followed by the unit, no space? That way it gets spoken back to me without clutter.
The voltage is 9V
